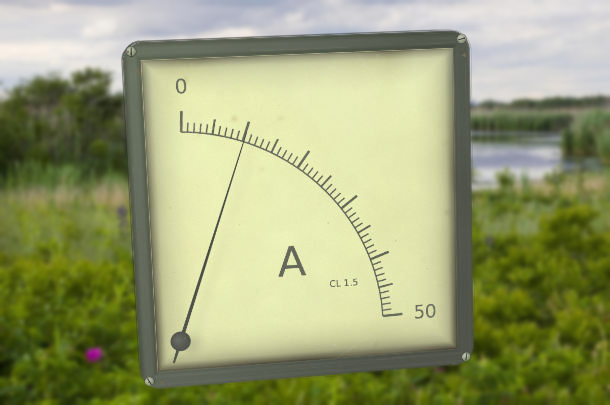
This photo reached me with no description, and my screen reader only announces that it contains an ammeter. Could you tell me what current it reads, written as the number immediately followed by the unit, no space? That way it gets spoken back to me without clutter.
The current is 10A
